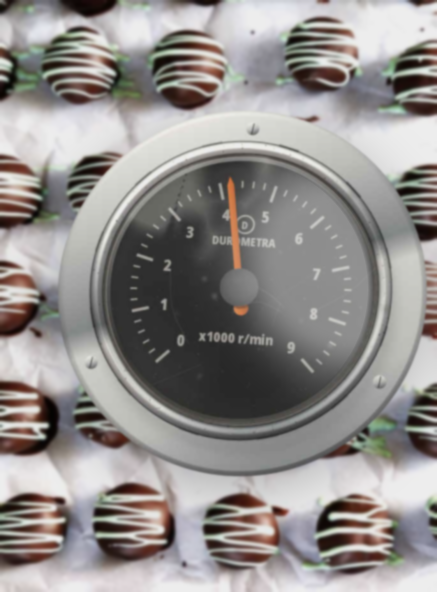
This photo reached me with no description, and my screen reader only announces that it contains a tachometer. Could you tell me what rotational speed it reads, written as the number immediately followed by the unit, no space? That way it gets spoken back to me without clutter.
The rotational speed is 4200rpm
